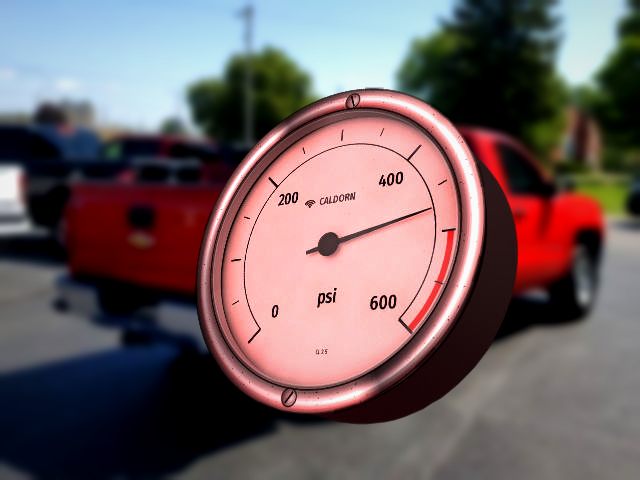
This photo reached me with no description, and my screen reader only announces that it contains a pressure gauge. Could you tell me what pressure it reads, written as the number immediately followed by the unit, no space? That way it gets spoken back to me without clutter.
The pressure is 475psi
